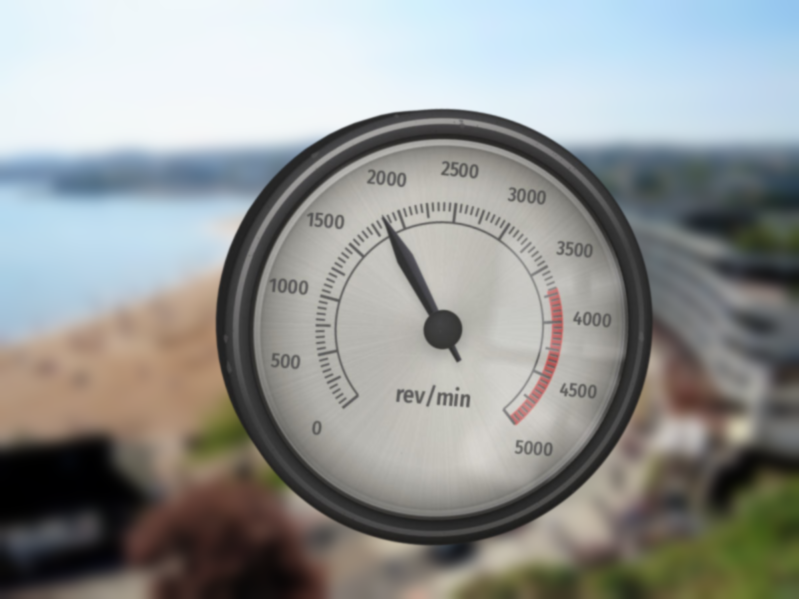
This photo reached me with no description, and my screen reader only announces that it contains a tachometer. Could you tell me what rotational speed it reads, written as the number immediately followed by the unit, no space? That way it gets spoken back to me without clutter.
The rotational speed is 1850rpm
